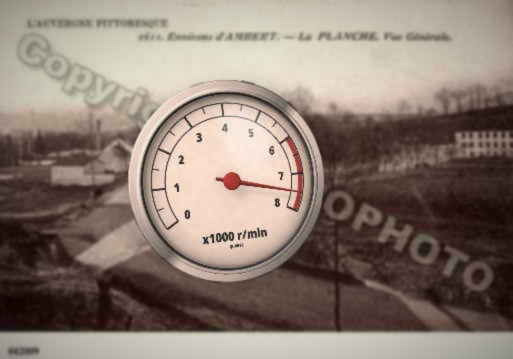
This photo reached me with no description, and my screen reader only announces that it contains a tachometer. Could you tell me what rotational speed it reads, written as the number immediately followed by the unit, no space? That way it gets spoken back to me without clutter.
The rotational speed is 7500rpm
